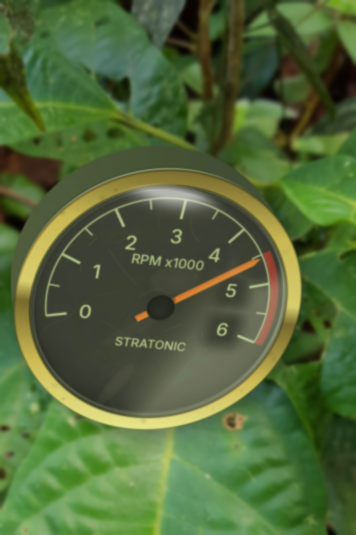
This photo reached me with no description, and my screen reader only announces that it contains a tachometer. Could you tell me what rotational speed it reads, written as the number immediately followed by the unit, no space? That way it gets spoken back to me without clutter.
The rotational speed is 4500rpm
